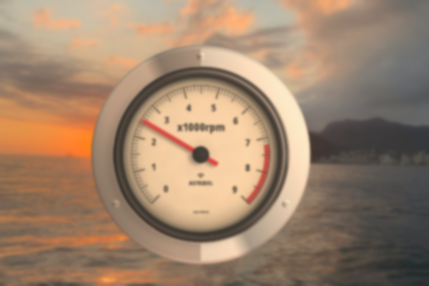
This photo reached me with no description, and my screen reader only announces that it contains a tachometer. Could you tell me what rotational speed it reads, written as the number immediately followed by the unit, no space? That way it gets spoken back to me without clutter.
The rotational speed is 2500rpm
